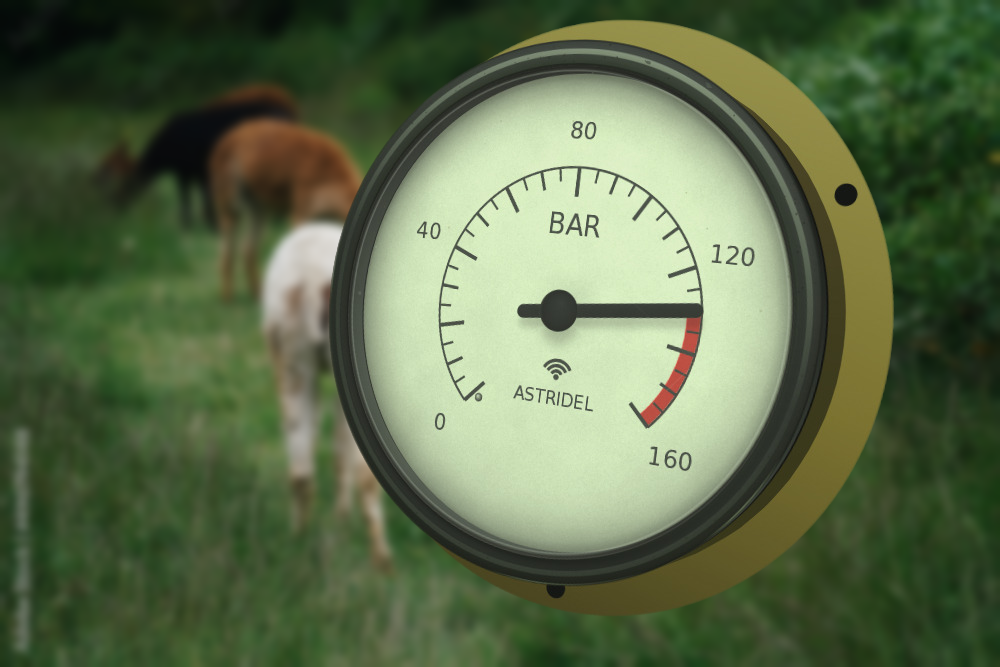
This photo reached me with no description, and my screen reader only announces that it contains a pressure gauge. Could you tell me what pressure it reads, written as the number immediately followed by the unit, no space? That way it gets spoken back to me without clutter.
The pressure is 130bar
